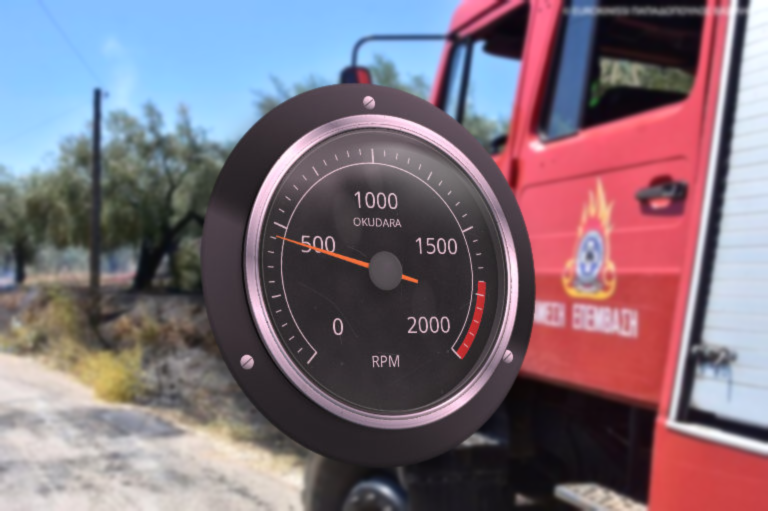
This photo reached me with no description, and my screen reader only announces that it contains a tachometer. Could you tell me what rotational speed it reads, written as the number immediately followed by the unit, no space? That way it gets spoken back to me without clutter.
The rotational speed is 450rpm
